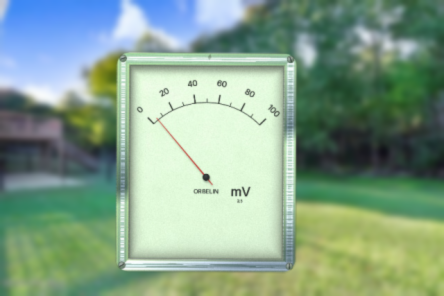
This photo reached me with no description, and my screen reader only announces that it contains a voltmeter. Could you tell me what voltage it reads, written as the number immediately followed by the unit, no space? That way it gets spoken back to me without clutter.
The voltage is 5mV
